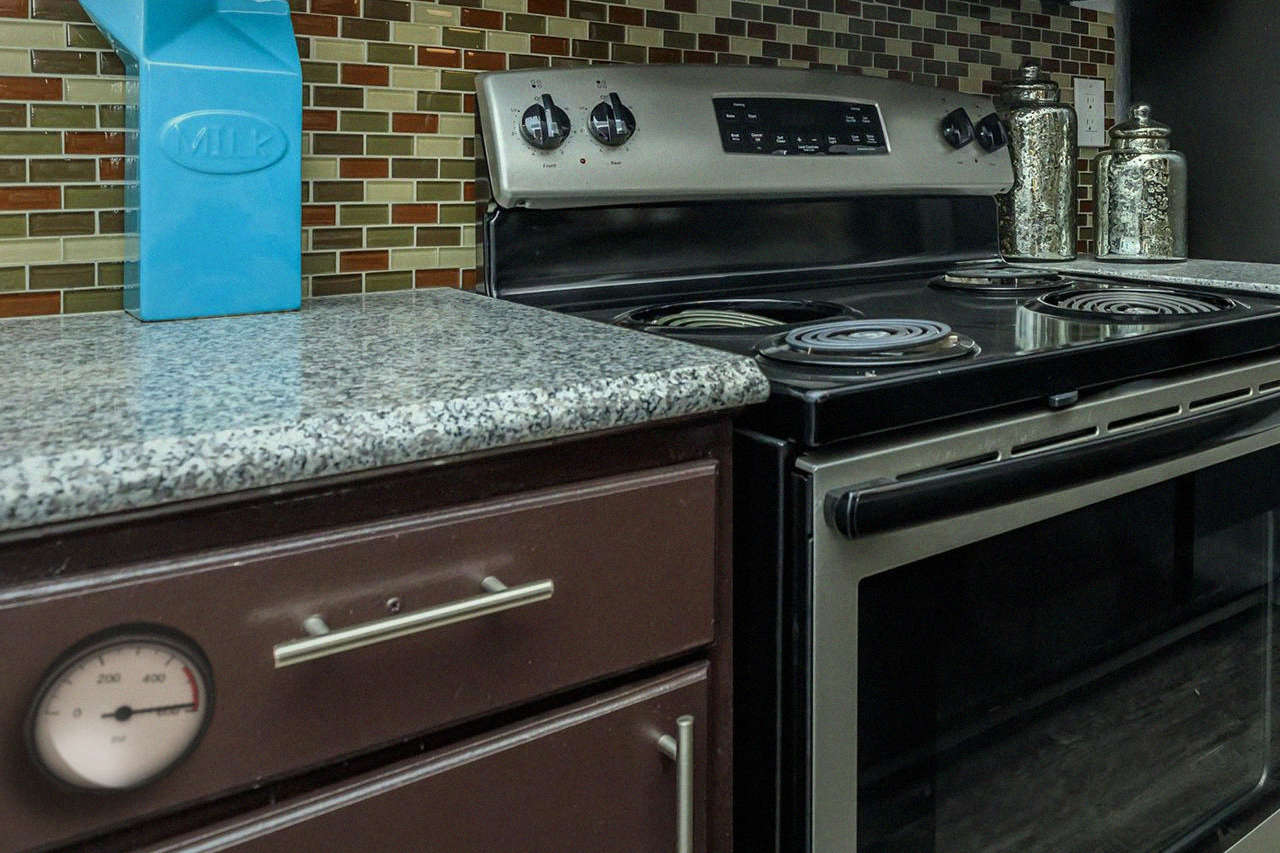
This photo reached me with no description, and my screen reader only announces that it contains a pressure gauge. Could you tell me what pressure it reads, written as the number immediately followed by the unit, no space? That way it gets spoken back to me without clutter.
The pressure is 575psi
